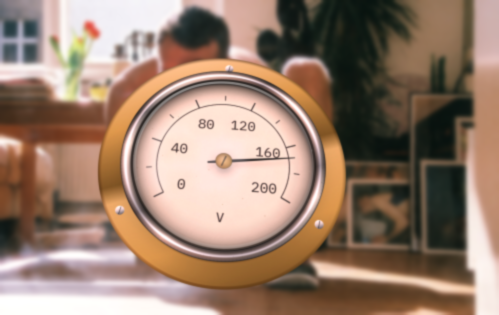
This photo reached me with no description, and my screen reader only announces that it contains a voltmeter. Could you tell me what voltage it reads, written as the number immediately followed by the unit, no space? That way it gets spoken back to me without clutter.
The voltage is 170V
